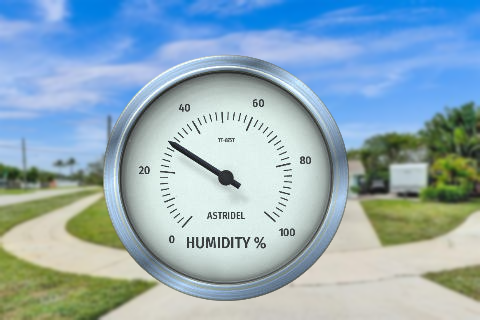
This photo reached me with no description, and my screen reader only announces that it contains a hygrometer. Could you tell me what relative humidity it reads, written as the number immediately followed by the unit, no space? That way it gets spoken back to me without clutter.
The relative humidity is 30%
